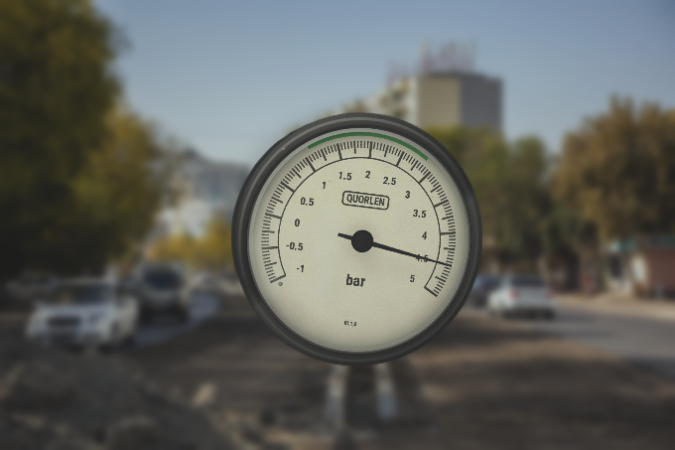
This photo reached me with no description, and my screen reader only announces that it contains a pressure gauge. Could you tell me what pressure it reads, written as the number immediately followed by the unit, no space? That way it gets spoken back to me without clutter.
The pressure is 4.5bar
